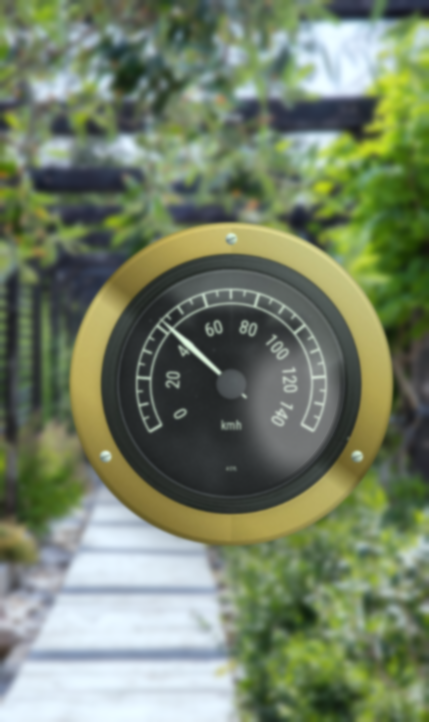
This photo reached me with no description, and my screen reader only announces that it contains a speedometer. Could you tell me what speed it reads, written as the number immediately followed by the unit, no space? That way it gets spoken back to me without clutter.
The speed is 42.5km/h
